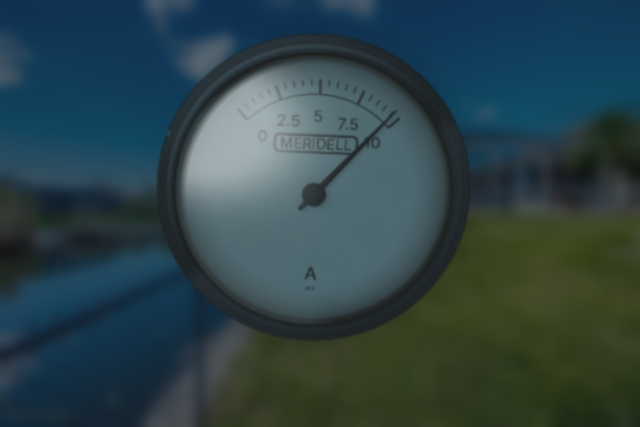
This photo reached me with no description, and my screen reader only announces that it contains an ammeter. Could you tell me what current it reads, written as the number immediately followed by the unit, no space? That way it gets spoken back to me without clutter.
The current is 9.5A
